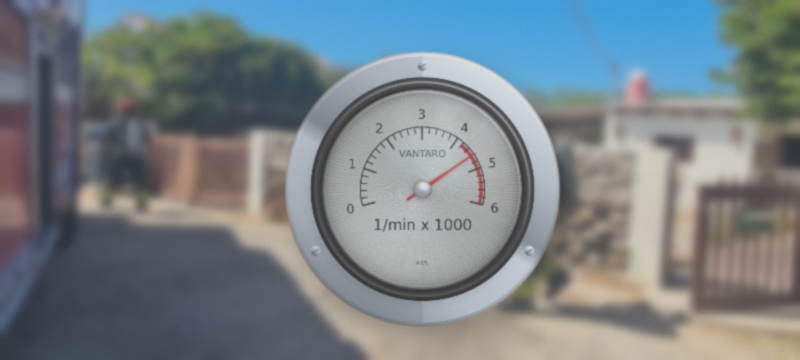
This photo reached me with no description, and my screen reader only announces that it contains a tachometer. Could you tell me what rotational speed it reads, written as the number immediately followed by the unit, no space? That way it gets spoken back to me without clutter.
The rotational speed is 4600rpm
